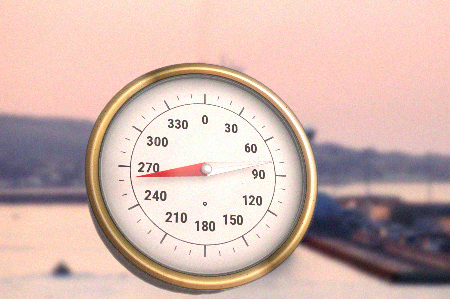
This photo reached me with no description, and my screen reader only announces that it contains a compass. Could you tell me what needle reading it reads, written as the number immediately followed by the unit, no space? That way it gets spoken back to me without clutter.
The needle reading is 260°
